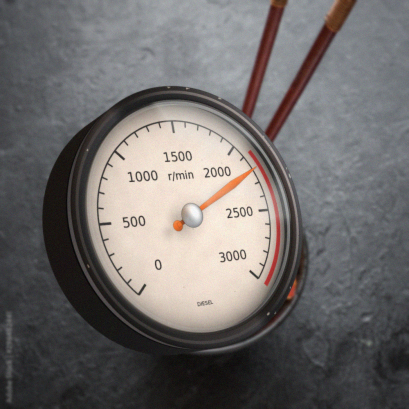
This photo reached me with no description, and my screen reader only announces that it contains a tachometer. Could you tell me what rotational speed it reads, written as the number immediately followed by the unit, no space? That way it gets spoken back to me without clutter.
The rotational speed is 2200rpm
